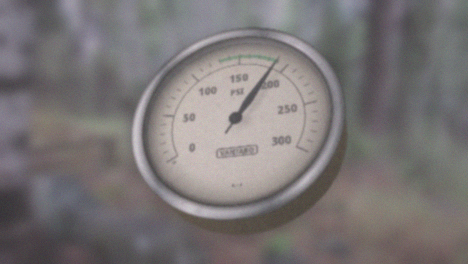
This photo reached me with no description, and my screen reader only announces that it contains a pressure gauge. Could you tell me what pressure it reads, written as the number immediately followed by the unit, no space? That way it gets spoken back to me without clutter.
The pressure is 190psi
